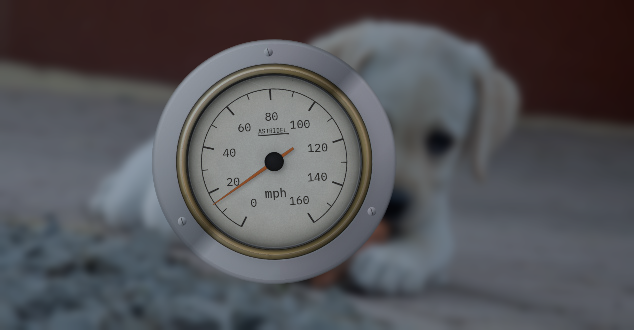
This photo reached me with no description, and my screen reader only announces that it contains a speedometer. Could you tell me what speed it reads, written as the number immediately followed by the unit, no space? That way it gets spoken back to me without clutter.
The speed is 15mph
